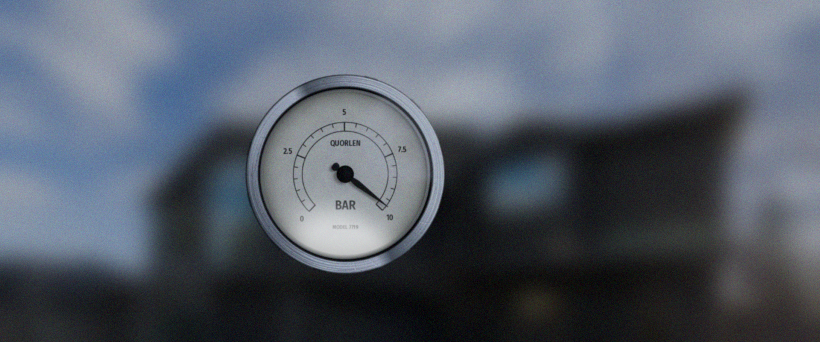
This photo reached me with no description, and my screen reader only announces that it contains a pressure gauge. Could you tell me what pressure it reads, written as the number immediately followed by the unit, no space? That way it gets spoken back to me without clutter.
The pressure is 9.75bar
